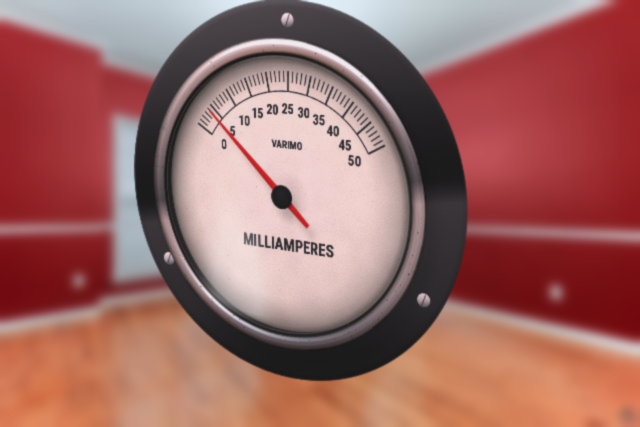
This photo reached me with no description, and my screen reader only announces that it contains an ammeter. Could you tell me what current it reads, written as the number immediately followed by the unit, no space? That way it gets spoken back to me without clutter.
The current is 5mA
